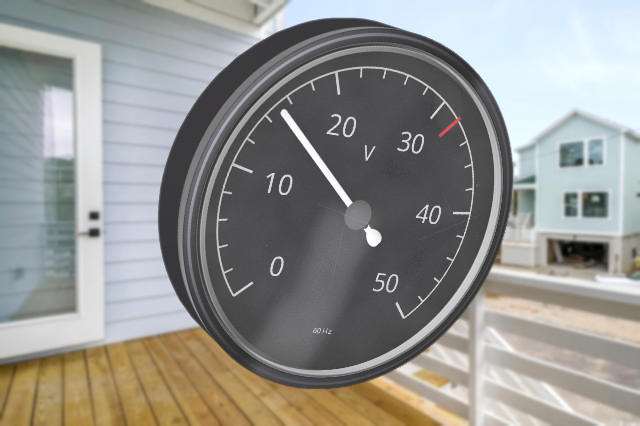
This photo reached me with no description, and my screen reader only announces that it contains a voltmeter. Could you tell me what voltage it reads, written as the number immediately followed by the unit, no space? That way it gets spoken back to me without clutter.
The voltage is 15V
